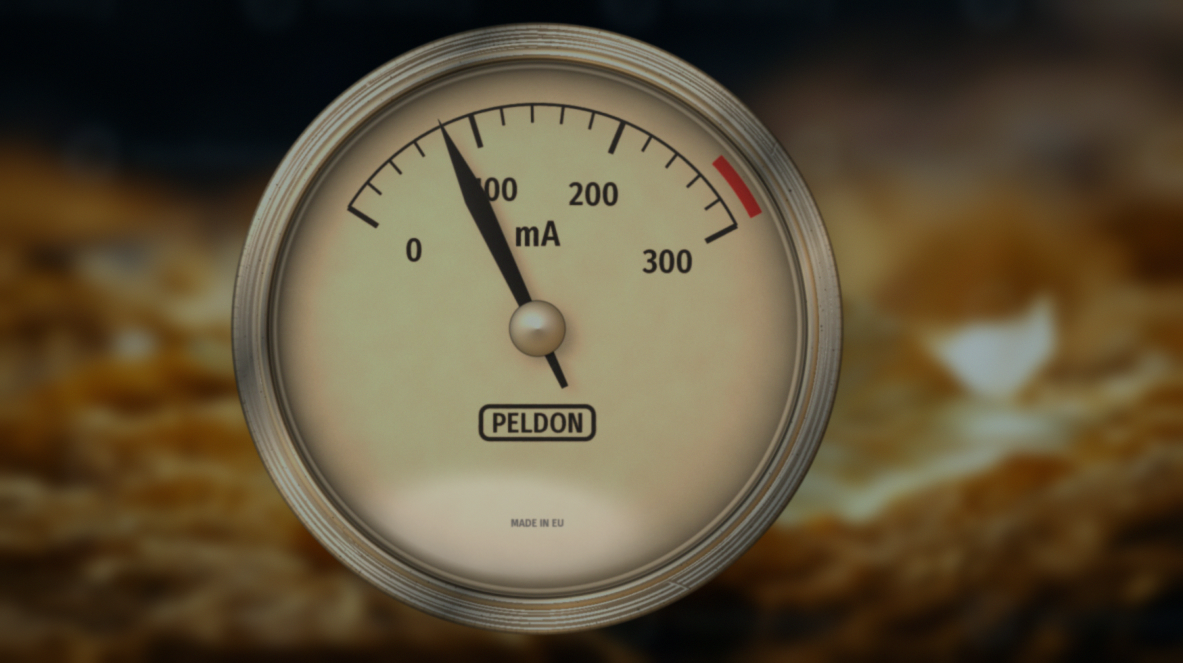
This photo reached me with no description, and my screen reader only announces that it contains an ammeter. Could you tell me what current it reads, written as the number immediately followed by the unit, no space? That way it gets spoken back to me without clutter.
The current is 80mA
